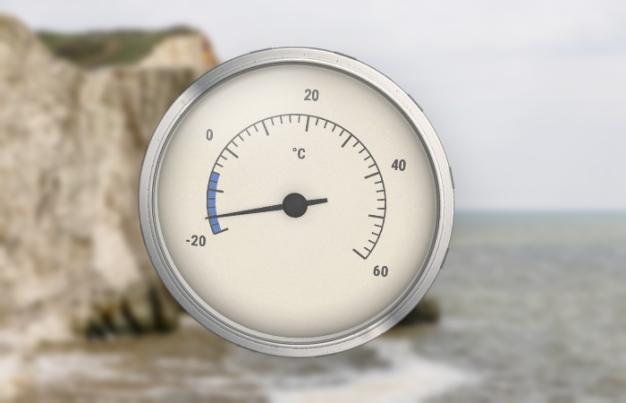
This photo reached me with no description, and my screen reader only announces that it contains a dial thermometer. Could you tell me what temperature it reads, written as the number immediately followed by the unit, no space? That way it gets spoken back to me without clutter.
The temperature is -16°C
